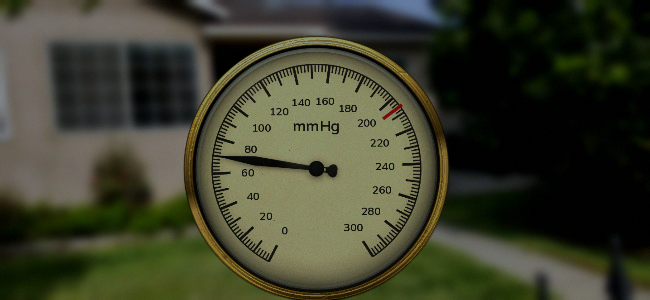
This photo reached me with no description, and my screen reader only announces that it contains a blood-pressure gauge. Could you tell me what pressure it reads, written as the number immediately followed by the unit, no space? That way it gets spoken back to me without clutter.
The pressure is 70mmHg
